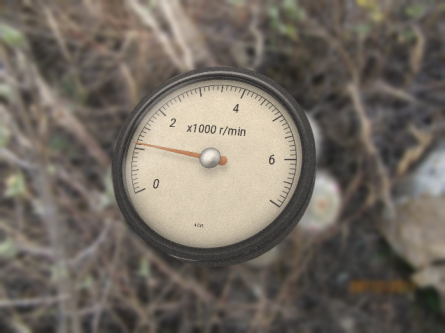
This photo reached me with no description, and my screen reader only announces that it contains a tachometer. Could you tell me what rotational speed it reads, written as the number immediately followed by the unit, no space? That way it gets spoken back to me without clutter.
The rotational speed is 1100rpm
